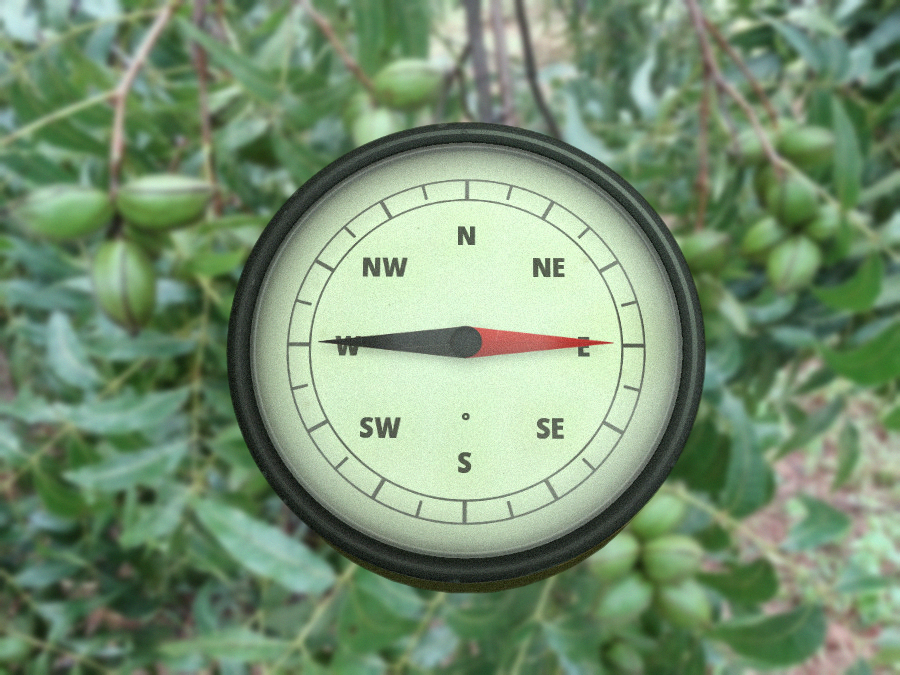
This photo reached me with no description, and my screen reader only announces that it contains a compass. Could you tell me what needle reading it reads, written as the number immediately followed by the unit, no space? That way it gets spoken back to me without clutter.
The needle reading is 90°
